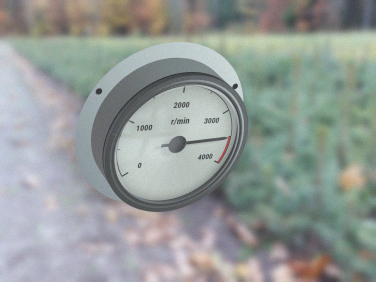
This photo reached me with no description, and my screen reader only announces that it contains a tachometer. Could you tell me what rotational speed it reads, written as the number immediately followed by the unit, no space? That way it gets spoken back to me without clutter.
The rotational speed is 3500rpm
